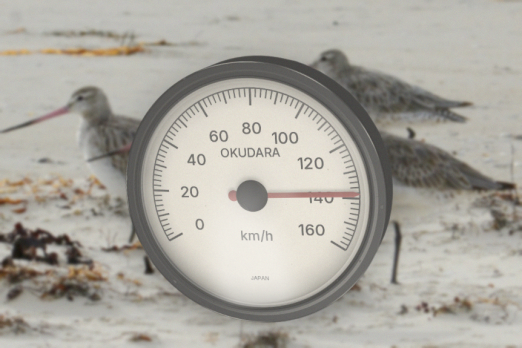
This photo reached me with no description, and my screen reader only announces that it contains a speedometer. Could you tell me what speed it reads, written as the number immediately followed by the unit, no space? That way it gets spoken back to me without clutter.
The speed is 138km/h
